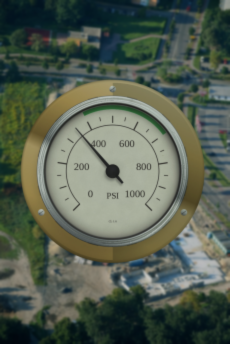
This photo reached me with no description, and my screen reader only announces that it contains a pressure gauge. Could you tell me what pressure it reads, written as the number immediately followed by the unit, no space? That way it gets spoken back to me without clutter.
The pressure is 350psi
